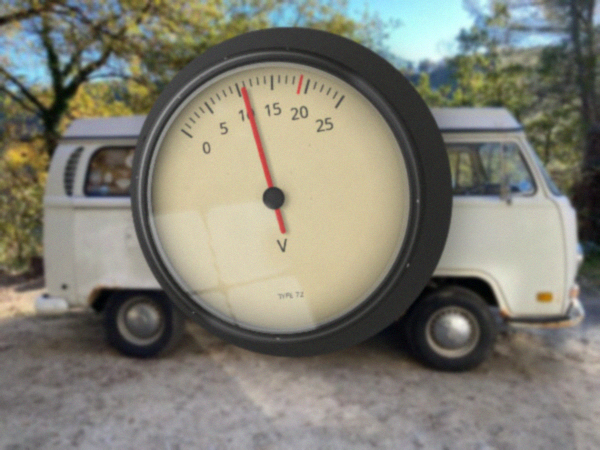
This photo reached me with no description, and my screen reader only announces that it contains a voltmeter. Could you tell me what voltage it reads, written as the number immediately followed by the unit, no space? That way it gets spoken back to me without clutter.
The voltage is 11V
